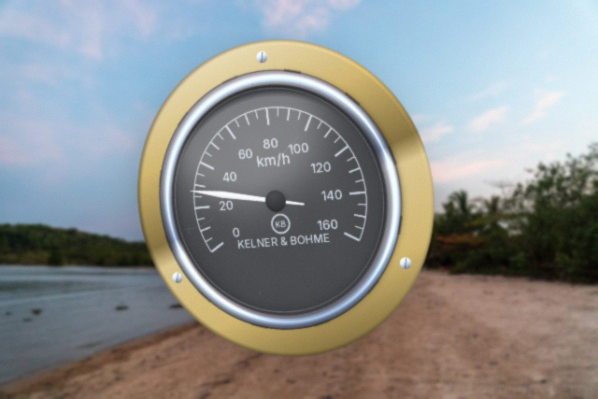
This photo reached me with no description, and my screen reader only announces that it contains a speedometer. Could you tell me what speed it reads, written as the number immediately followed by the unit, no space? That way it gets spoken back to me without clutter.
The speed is 27.5km/h
